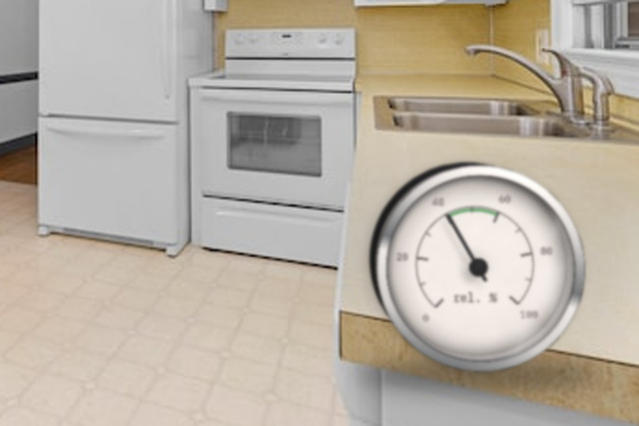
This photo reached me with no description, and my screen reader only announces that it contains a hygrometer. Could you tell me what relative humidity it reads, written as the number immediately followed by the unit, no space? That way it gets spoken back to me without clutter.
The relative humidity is 40%
